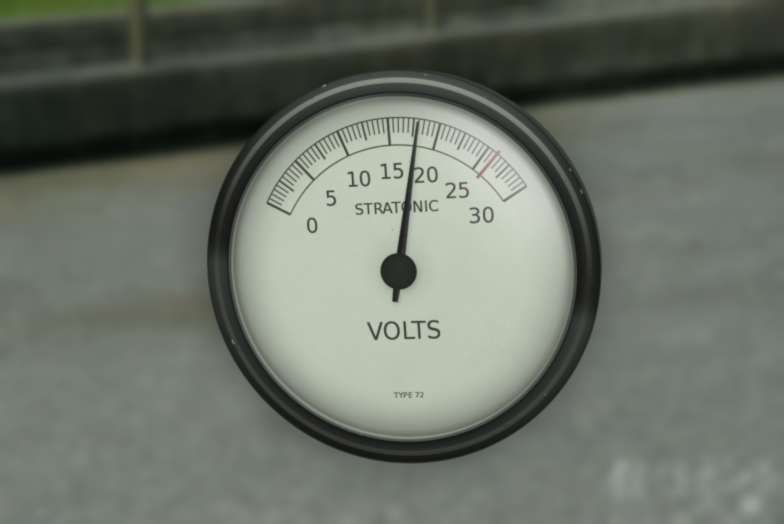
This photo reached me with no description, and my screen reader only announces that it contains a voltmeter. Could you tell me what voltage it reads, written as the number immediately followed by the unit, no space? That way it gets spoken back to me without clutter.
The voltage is 18V
